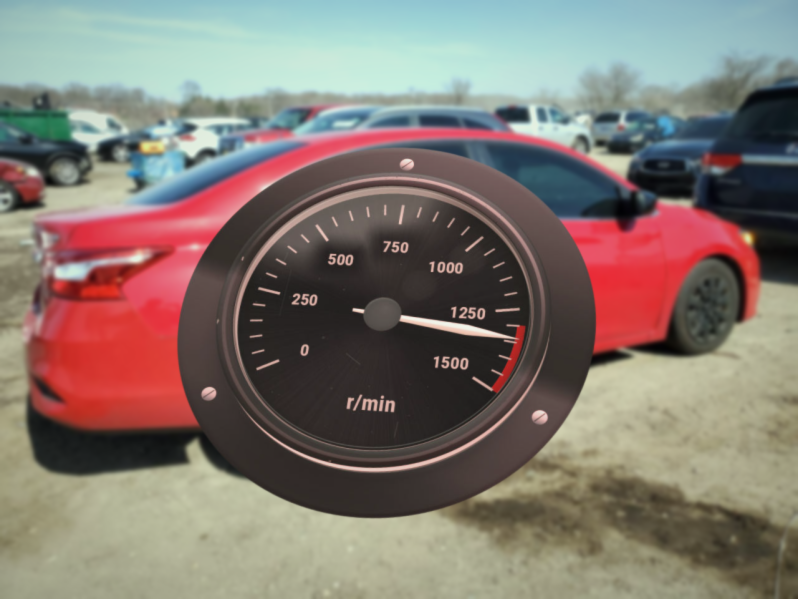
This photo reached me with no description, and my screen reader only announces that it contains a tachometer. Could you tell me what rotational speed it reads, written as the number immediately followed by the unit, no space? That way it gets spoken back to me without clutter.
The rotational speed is 1350rpm
